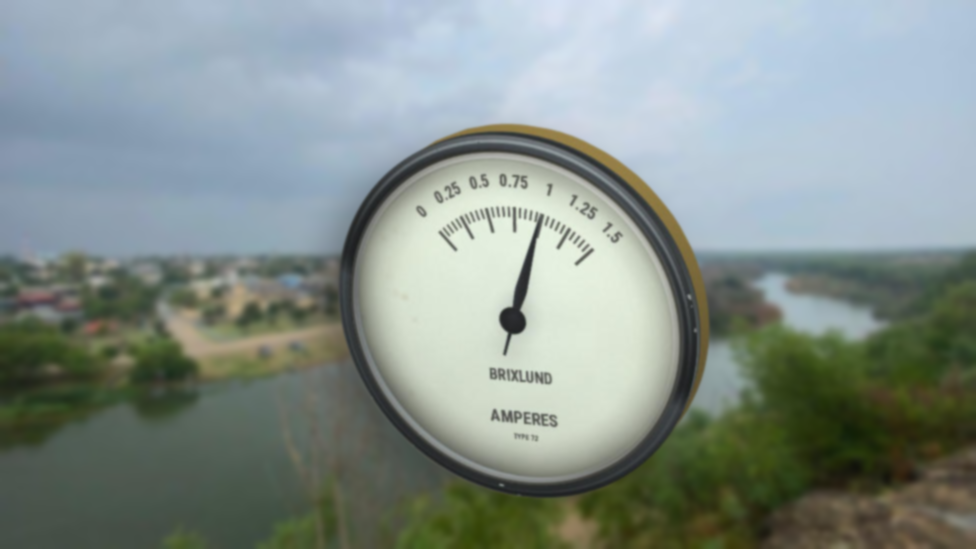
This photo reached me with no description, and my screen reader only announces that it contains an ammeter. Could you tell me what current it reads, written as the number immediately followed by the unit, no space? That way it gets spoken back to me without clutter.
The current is 1A
